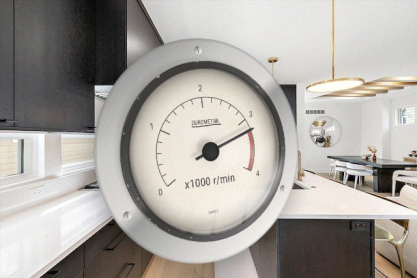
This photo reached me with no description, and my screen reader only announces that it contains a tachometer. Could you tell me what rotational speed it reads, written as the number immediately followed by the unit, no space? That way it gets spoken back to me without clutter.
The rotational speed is 3200rpm
